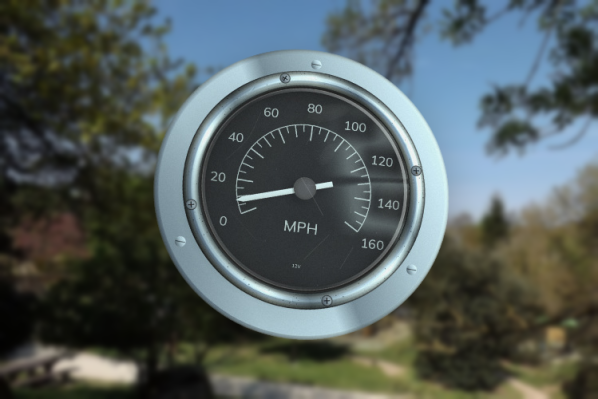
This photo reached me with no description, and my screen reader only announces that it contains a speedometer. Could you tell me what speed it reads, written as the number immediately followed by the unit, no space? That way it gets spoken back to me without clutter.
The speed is 7.5mph
